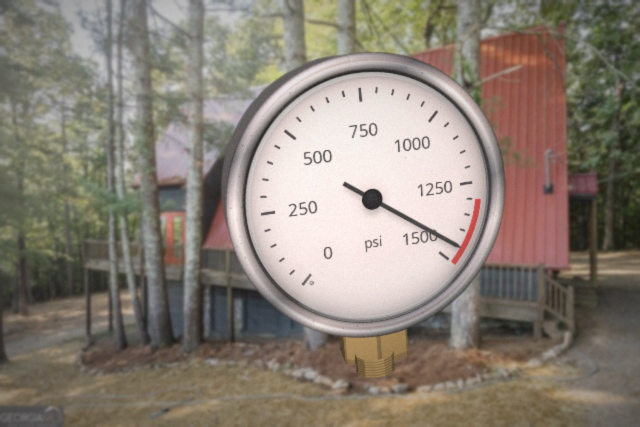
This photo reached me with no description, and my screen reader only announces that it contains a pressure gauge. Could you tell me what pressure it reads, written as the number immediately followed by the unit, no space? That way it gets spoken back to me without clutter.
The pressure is 1450psi
